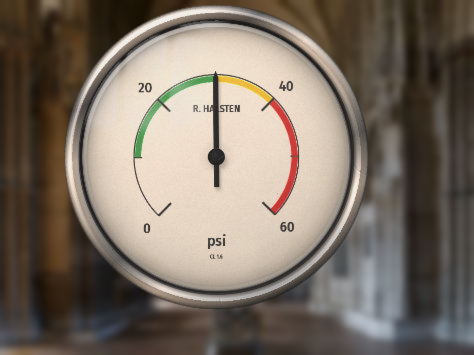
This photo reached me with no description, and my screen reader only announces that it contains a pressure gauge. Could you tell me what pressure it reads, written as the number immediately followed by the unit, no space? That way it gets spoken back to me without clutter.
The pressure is 30psi
